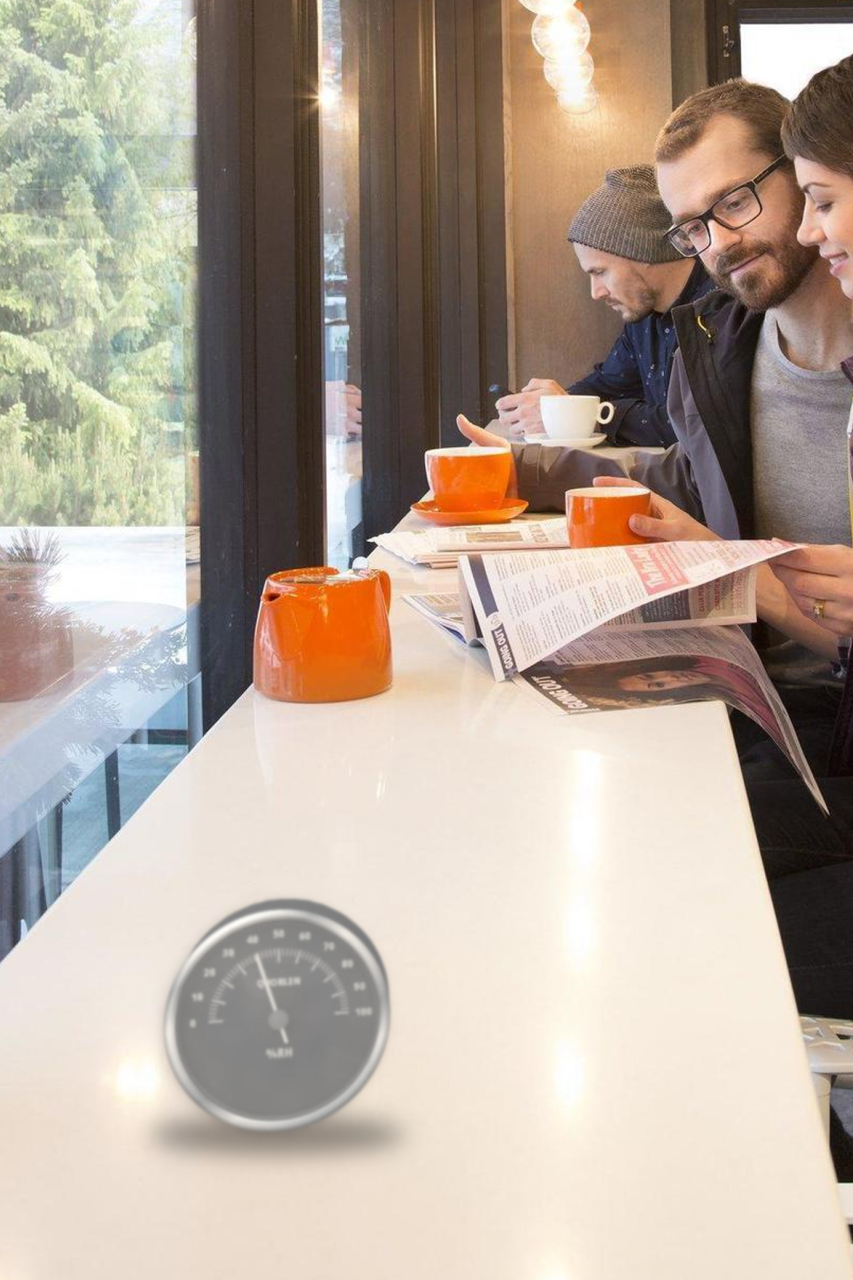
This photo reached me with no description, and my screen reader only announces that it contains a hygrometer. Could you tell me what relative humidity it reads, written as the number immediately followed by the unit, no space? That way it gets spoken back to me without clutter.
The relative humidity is 40%
